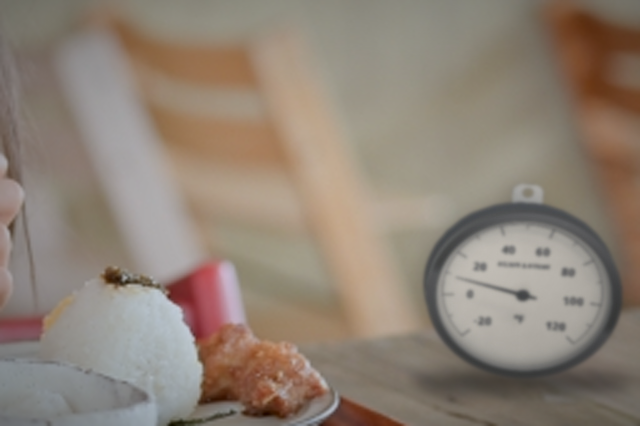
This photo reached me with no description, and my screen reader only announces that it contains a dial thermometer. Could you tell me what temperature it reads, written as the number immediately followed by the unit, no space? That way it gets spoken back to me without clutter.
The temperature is 10°F
